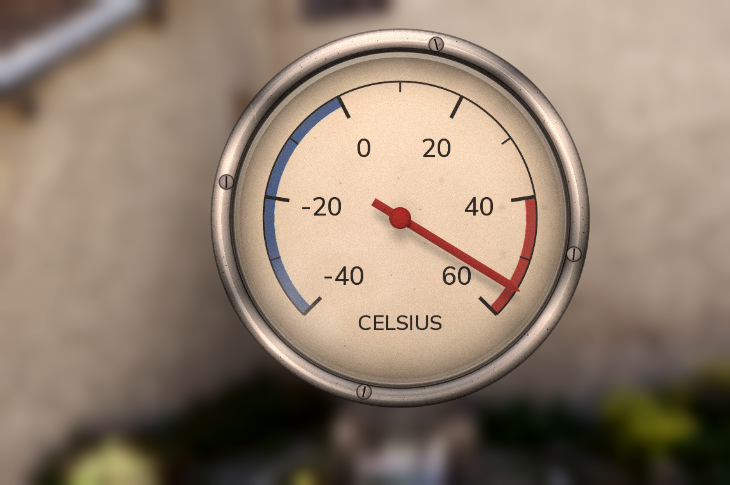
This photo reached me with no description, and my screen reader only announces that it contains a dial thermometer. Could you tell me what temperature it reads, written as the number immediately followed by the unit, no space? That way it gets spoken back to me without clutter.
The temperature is 55°C
